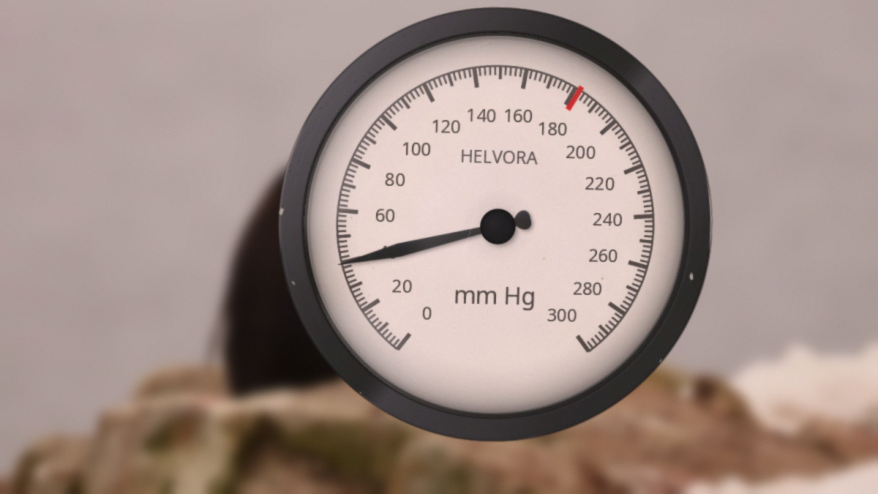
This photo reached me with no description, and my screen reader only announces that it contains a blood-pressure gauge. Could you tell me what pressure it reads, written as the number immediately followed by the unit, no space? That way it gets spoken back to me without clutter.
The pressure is 40mmHg
